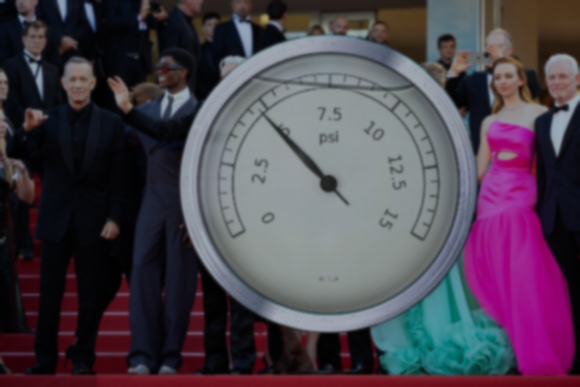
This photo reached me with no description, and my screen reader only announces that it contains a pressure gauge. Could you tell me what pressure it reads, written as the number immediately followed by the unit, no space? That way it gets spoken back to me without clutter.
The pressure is 4.75psi
